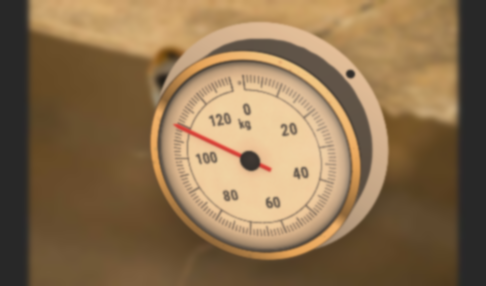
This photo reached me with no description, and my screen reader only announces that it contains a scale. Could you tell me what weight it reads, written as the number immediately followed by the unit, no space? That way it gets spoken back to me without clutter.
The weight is 110kg
